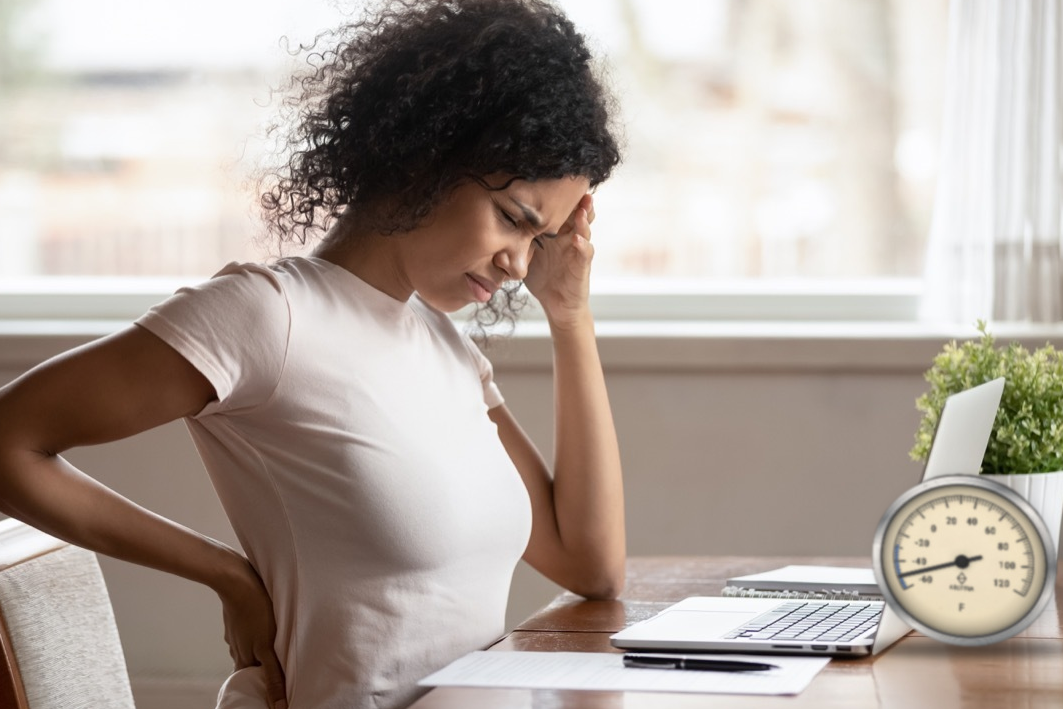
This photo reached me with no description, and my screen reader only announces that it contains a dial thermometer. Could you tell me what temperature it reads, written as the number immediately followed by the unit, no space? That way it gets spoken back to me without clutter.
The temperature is -50°F
